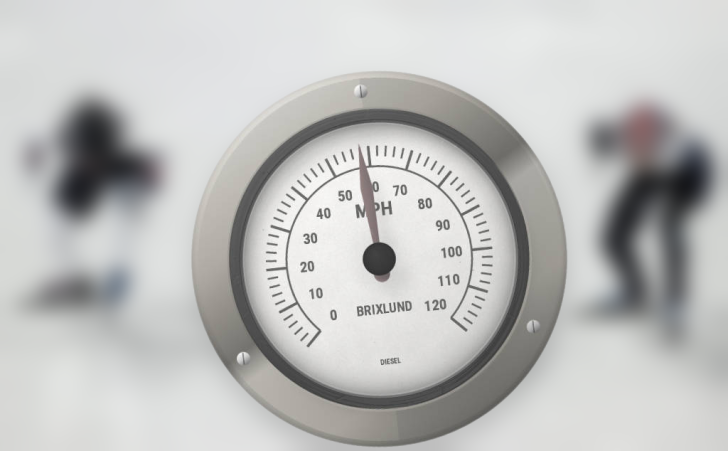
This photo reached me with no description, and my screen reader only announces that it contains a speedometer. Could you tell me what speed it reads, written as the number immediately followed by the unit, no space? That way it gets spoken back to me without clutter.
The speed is 58mph
